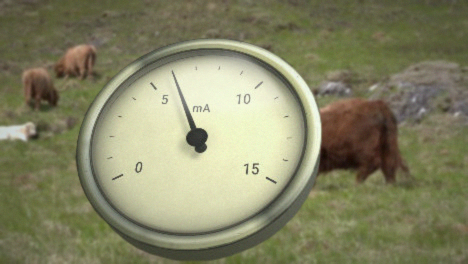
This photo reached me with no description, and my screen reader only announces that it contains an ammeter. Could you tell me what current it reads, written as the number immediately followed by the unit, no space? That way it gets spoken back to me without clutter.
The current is 6mA
